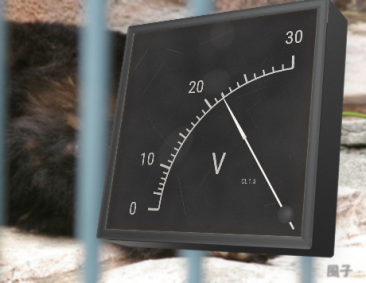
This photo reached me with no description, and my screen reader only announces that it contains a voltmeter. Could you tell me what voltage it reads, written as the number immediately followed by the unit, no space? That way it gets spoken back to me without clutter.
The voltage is 22V
